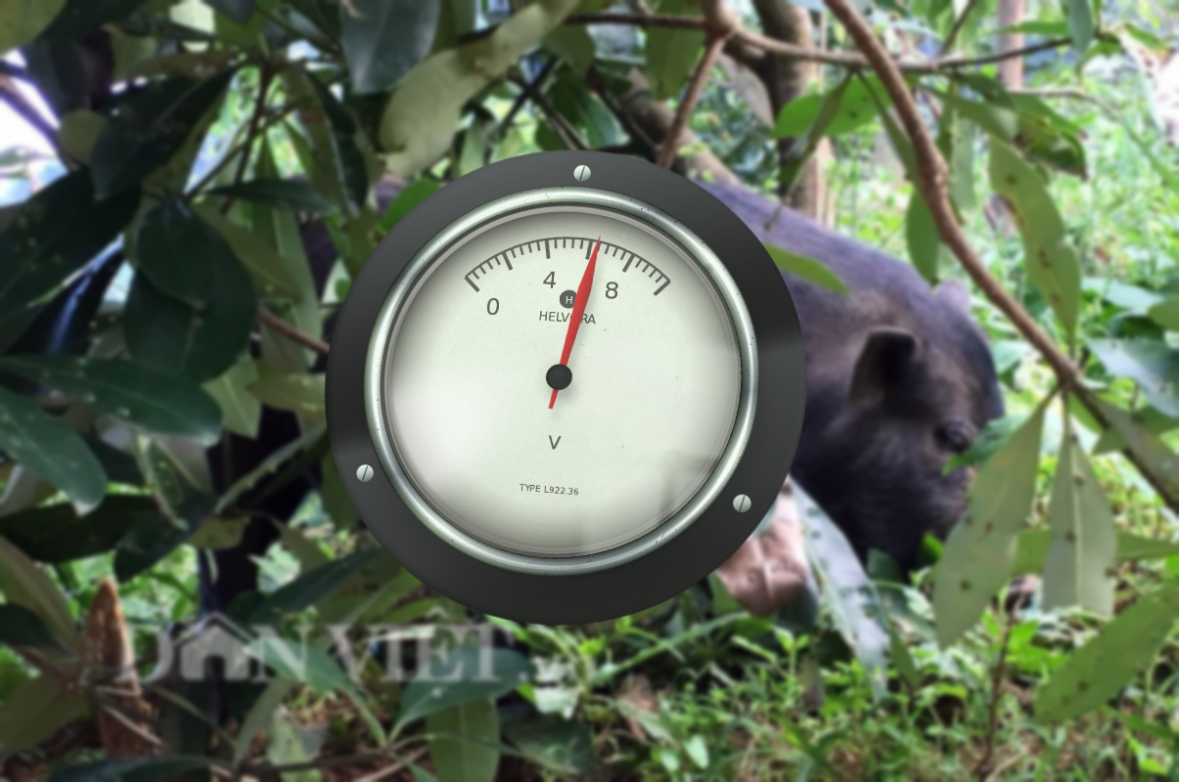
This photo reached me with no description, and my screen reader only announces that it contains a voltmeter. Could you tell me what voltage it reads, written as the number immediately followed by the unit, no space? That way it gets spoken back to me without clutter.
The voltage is 6.4V
